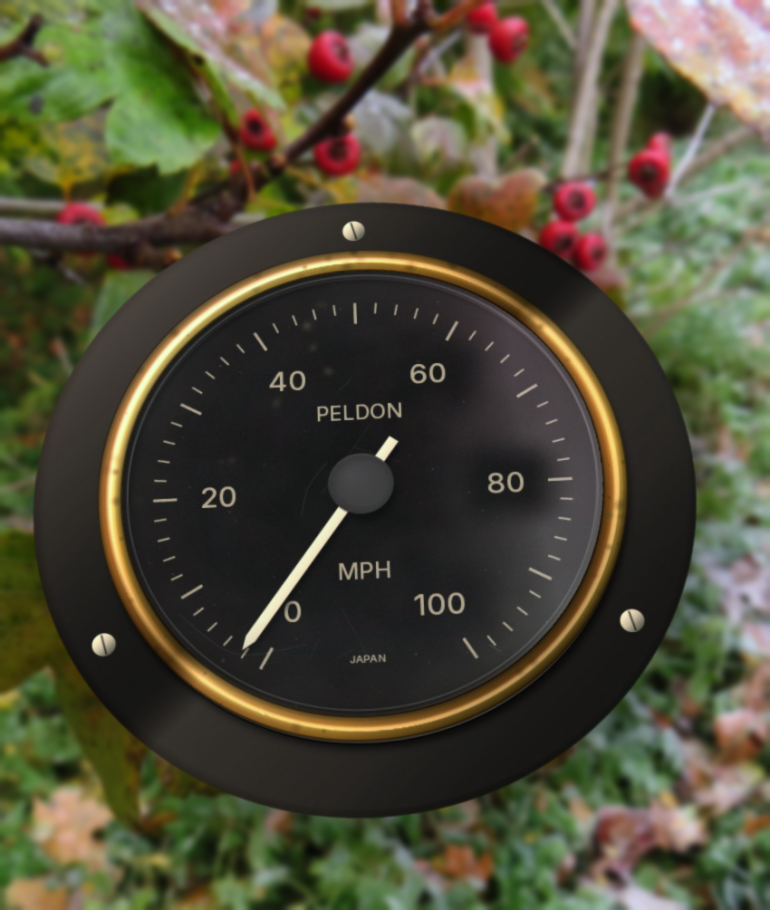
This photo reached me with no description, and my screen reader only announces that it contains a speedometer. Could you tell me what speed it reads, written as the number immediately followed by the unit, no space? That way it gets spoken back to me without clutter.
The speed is 2mph
